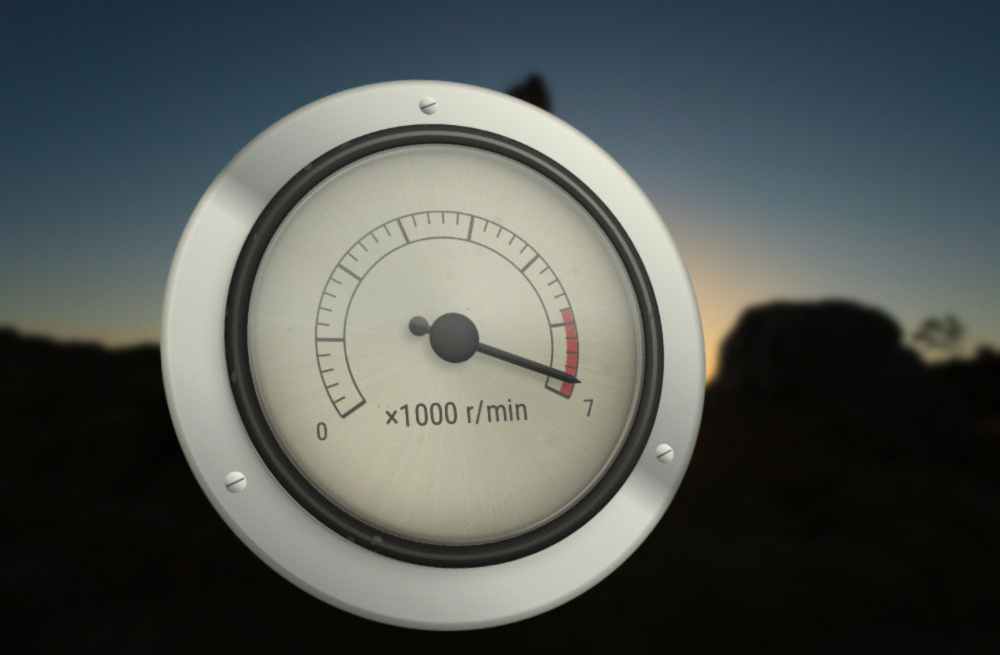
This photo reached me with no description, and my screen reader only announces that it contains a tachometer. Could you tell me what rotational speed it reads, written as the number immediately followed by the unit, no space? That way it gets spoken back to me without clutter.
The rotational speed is 6800rpm
